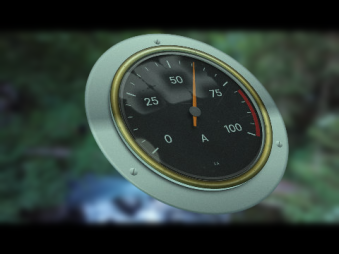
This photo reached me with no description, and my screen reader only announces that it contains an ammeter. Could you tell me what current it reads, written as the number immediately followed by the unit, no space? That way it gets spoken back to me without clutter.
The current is 60A
